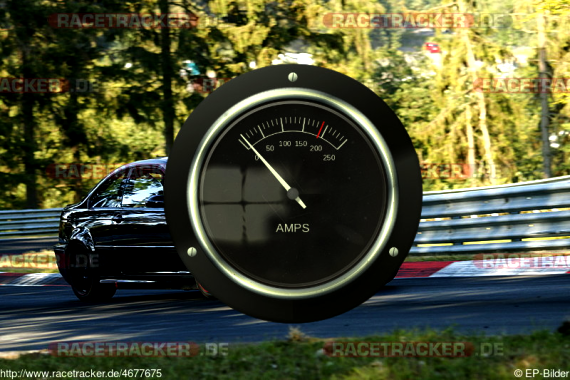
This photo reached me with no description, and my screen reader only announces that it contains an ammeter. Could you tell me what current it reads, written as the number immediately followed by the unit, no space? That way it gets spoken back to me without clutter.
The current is 10A
